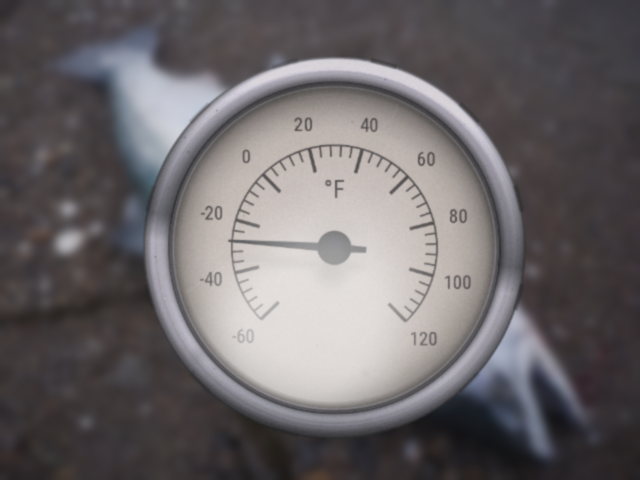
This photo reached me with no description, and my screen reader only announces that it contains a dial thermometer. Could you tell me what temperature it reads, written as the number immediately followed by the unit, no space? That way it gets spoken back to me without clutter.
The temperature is -28°F
